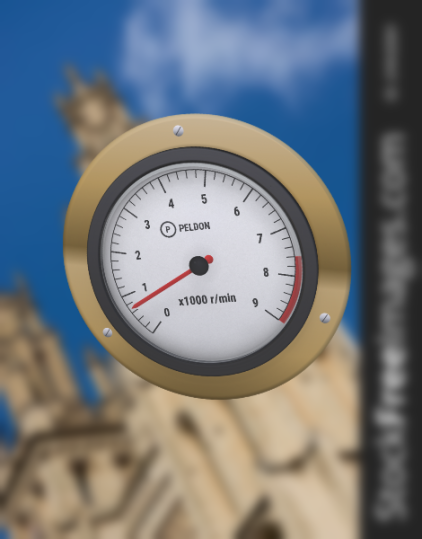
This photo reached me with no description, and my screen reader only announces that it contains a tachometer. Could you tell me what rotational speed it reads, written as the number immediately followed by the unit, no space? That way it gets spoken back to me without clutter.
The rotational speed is 700rpm
